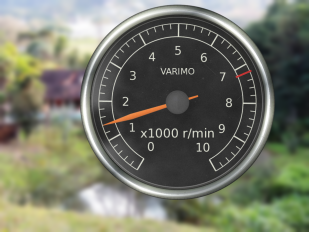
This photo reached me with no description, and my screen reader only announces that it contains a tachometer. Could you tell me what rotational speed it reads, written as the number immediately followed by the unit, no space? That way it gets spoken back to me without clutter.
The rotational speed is 1400rpm
